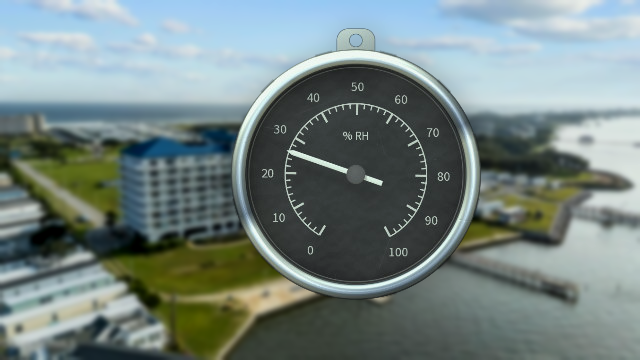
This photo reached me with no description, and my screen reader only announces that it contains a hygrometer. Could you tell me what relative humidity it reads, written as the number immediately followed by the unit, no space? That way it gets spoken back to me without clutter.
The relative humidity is 26%
